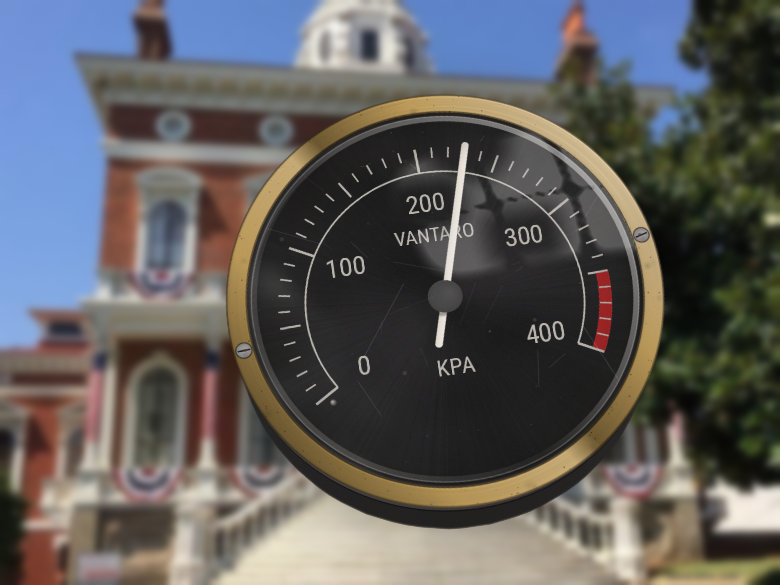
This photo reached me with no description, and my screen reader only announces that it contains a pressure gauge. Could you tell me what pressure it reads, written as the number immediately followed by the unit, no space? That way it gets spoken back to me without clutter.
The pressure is 230kPa
